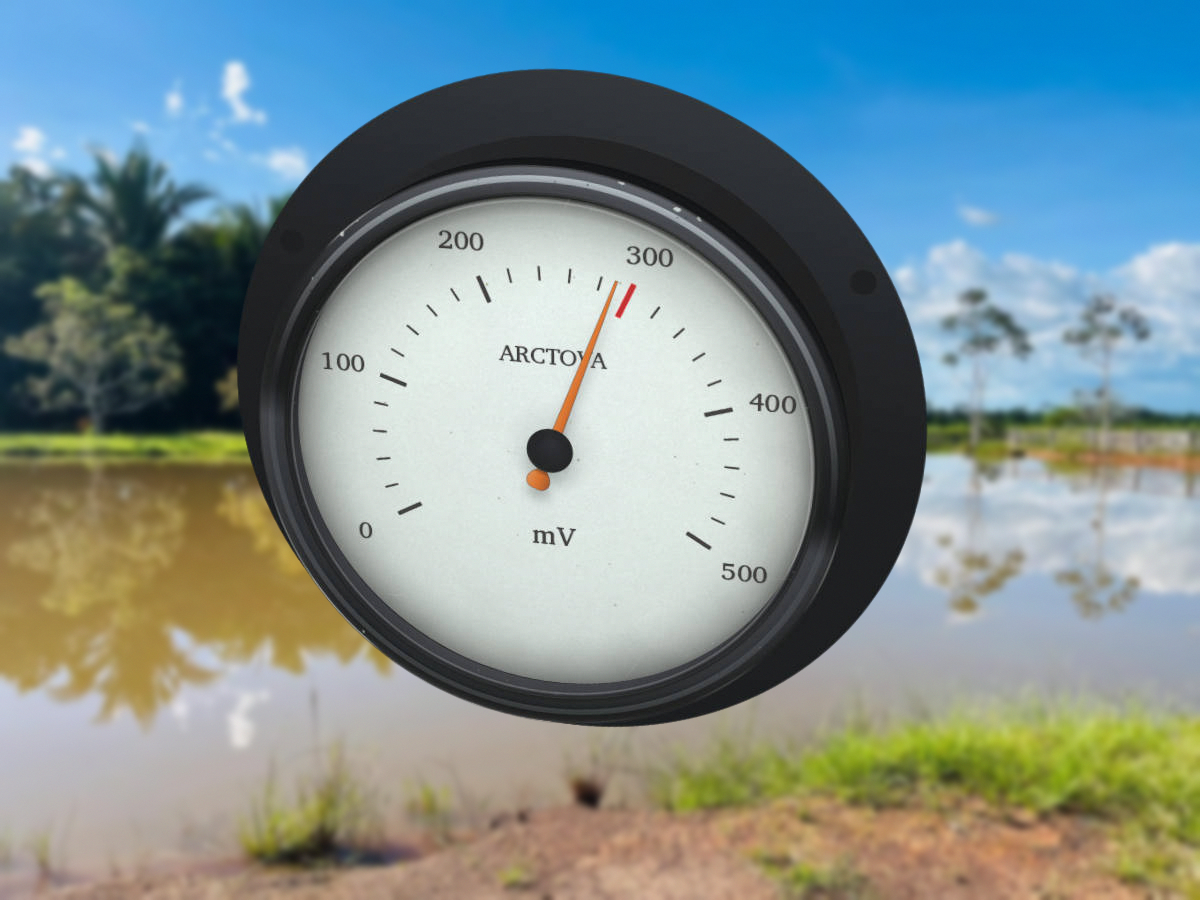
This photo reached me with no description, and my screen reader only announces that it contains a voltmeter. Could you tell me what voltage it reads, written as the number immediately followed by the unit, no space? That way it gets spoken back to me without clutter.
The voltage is 290mV
